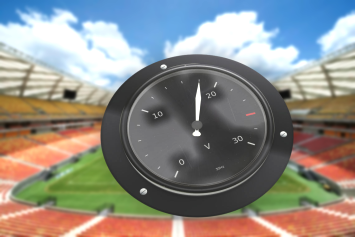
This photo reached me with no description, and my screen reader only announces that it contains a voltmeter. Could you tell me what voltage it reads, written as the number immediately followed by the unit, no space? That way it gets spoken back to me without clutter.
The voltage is 18V
